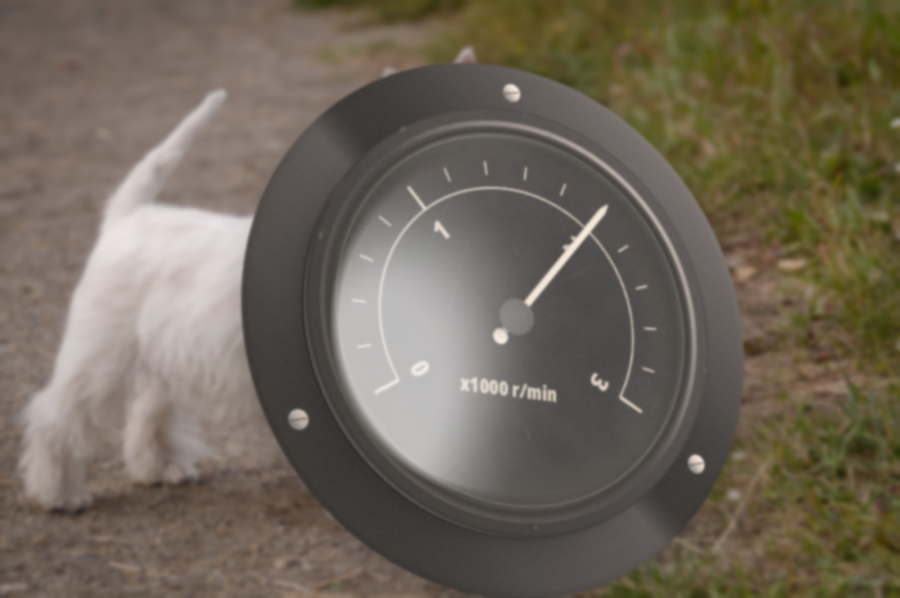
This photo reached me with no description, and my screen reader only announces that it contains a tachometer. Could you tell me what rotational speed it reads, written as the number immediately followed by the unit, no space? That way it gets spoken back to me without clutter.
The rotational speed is 2000rpm
